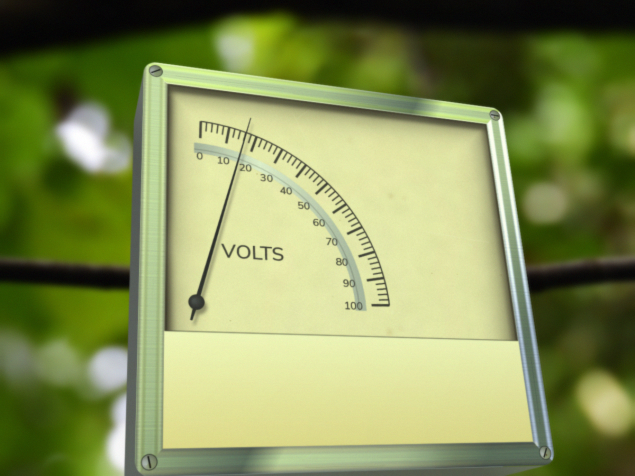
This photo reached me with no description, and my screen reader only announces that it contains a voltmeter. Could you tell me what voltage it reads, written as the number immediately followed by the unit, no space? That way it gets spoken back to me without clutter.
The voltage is 16V
